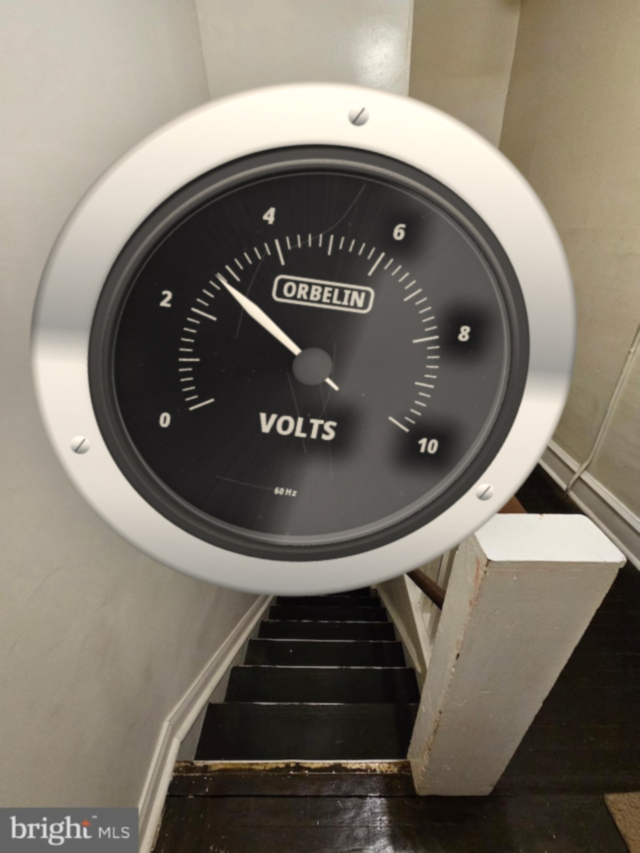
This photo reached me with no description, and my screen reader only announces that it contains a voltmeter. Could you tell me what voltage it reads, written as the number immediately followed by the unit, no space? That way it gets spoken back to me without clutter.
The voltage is 2.8V
